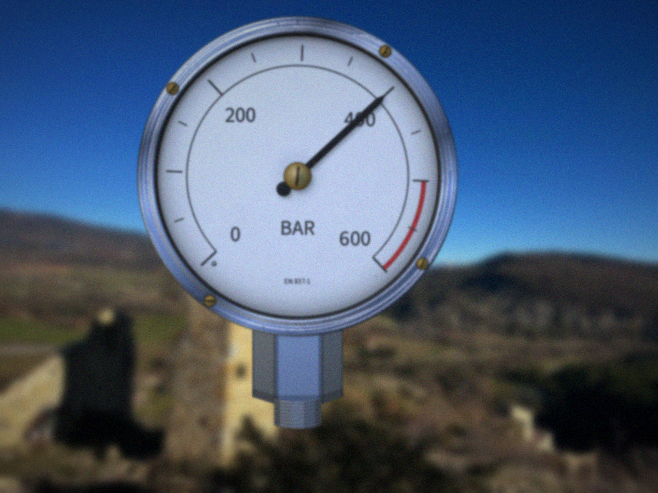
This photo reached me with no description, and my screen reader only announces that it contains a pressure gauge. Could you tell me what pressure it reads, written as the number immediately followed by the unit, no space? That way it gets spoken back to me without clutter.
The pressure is 400bar
